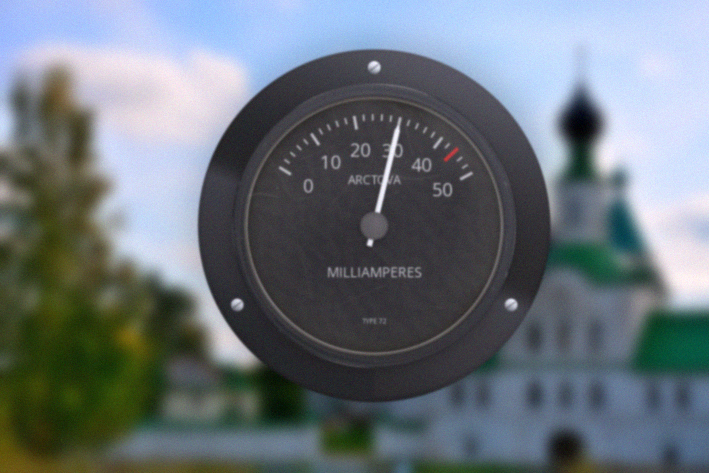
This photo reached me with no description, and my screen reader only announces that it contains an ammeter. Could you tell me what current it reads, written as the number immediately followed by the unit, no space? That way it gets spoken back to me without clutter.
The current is 30mA
